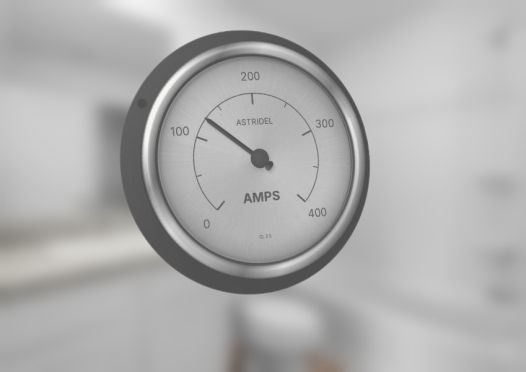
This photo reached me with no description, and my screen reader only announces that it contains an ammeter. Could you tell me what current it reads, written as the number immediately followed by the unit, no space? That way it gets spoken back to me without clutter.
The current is 125A
